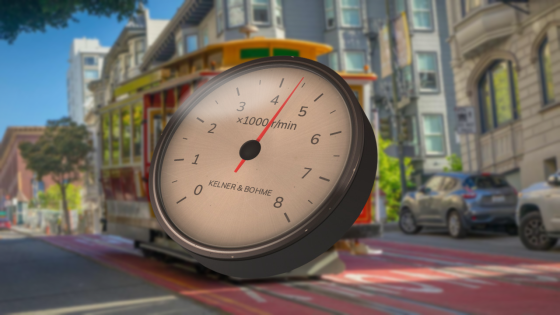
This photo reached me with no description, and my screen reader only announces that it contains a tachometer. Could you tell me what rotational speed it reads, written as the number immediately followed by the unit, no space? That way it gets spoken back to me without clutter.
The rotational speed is 4500rpm
